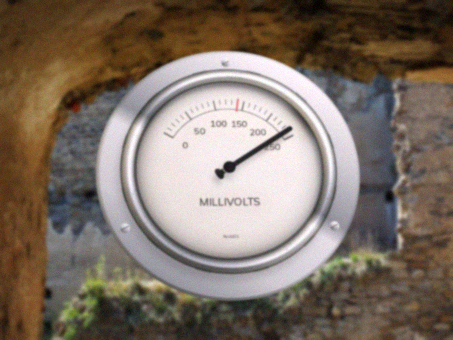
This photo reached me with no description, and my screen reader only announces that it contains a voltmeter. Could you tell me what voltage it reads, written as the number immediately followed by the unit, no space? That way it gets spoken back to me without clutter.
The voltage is 240mV
